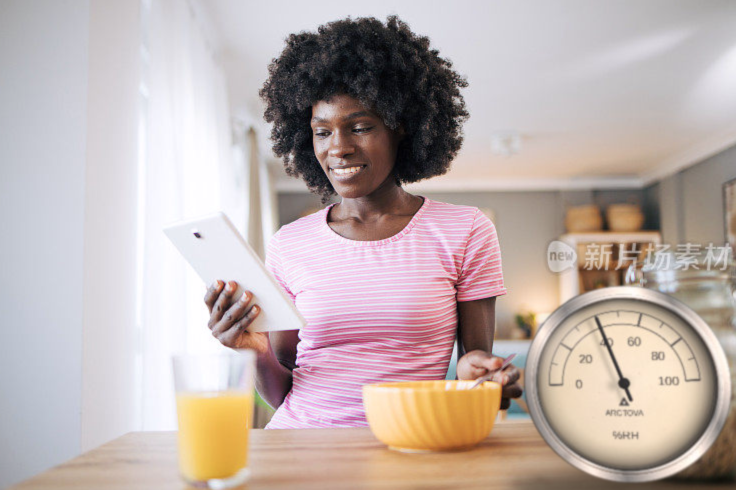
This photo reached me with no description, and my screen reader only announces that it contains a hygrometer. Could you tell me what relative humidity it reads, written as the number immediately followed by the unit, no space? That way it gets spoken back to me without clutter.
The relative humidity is 40%
